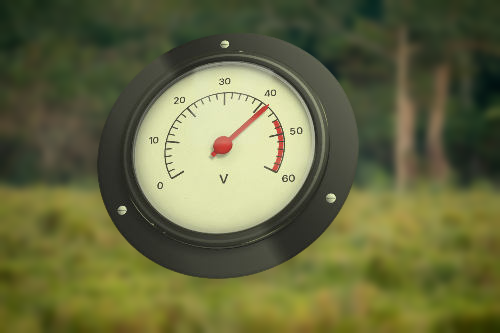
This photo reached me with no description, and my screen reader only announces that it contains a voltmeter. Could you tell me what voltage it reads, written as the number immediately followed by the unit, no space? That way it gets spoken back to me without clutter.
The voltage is 42V
